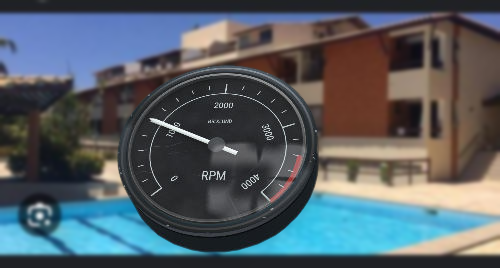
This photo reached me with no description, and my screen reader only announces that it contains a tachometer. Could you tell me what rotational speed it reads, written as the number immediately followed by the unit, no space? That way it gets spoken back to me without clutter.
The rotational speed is 1000rpm
